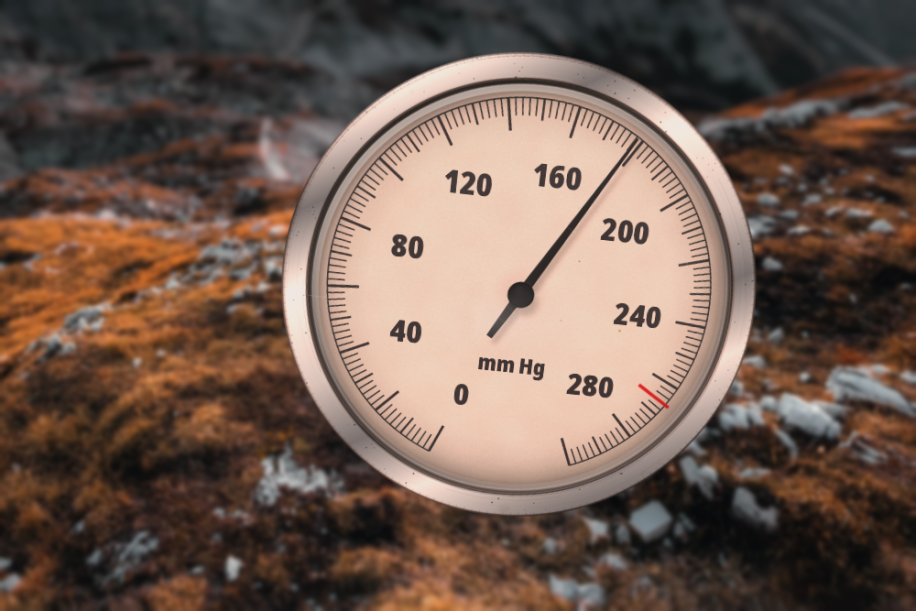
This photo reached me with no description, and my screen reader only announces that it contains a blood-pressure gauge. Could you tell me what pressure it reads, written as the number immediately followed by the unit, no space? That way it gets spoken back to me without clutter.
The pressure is 178mmHg
